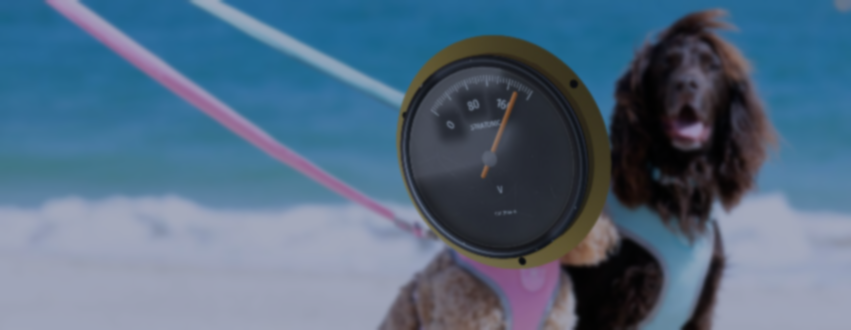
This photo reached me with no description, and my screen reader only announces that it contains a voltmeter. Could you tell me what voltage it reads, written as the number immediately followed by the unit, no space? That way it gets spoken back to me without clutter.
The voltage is 180V
